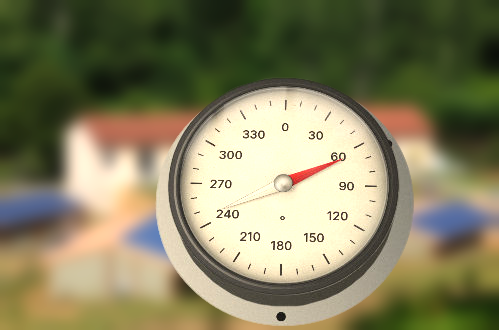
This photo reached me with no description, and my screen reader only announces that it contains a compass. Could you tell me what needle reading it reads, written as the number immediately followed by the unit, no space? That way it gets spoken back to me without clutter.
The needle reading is 65°
